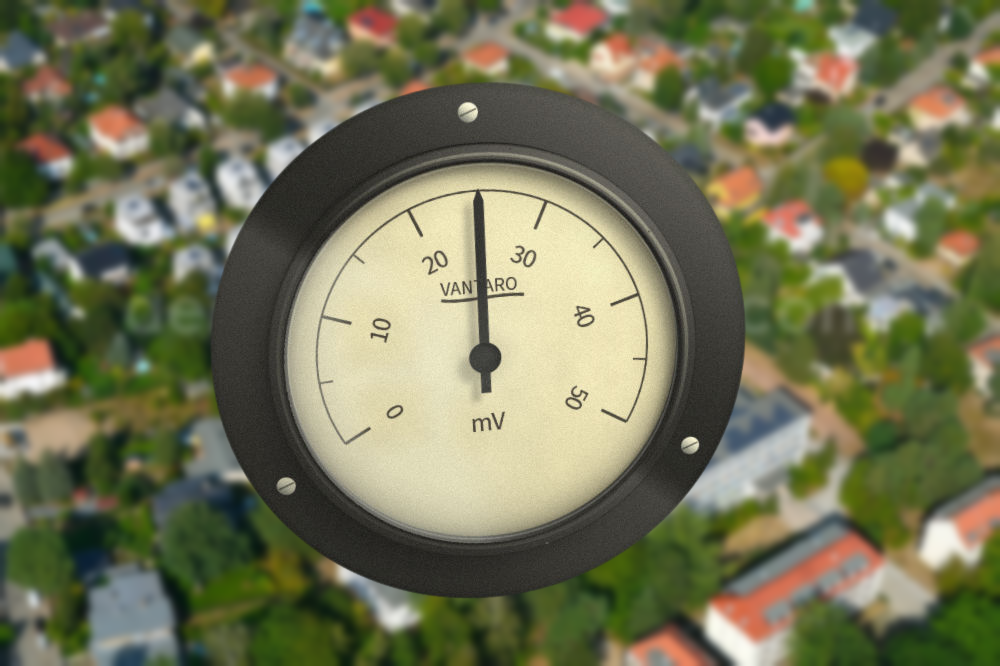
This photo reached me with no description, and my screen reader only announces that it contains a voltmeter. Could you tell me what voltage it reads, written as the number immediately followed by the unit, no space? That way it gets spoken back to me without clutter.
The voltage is 25mV
